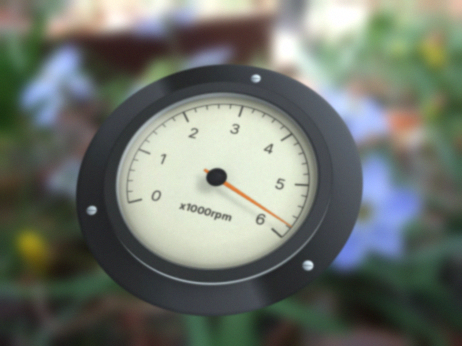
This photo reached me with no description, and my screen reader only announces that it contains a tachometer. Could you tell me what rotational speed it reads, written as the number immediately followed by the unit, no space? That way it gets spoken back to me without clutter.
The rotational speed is 5800rpm
